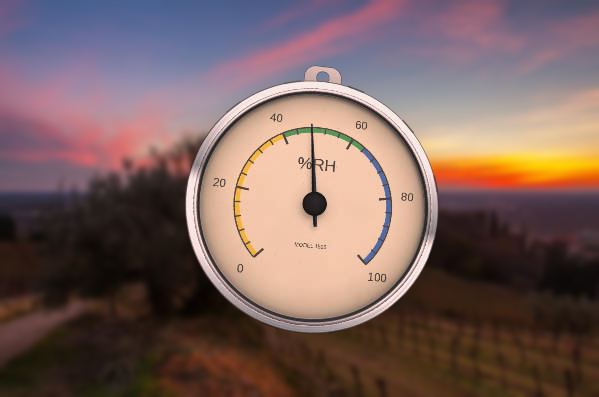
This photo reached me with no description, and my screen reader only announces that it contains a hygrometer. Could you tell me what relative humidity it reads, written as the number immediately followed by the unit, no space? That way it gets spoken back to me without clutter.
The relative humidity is 48%
